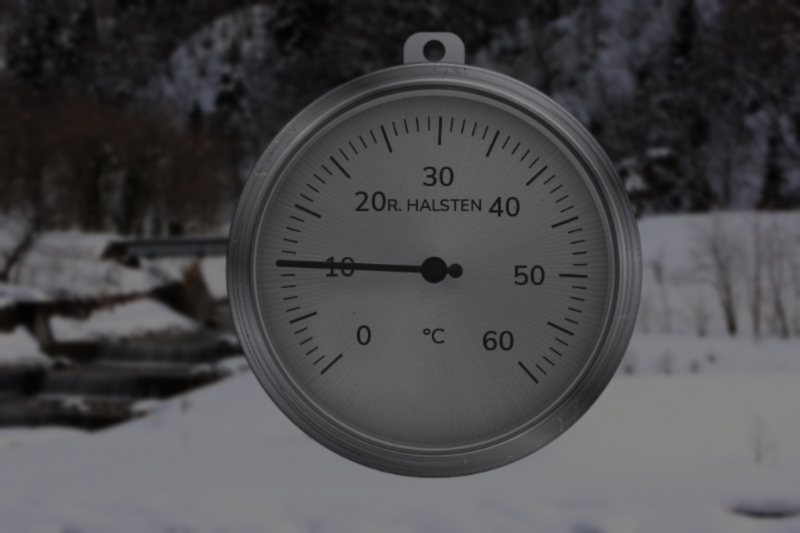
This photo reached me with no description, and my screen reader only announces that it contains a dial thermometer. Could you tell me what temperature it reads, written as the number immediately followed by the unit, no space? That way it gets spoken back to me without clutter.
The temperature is 10°C
